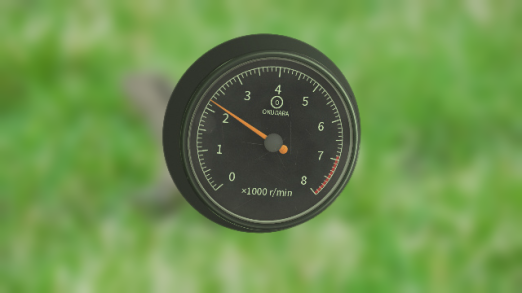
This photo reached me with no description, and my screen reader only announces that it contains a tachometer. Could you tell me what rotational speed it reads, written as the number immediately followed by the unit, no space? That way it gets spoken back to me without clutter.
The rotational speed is 2200rpm
